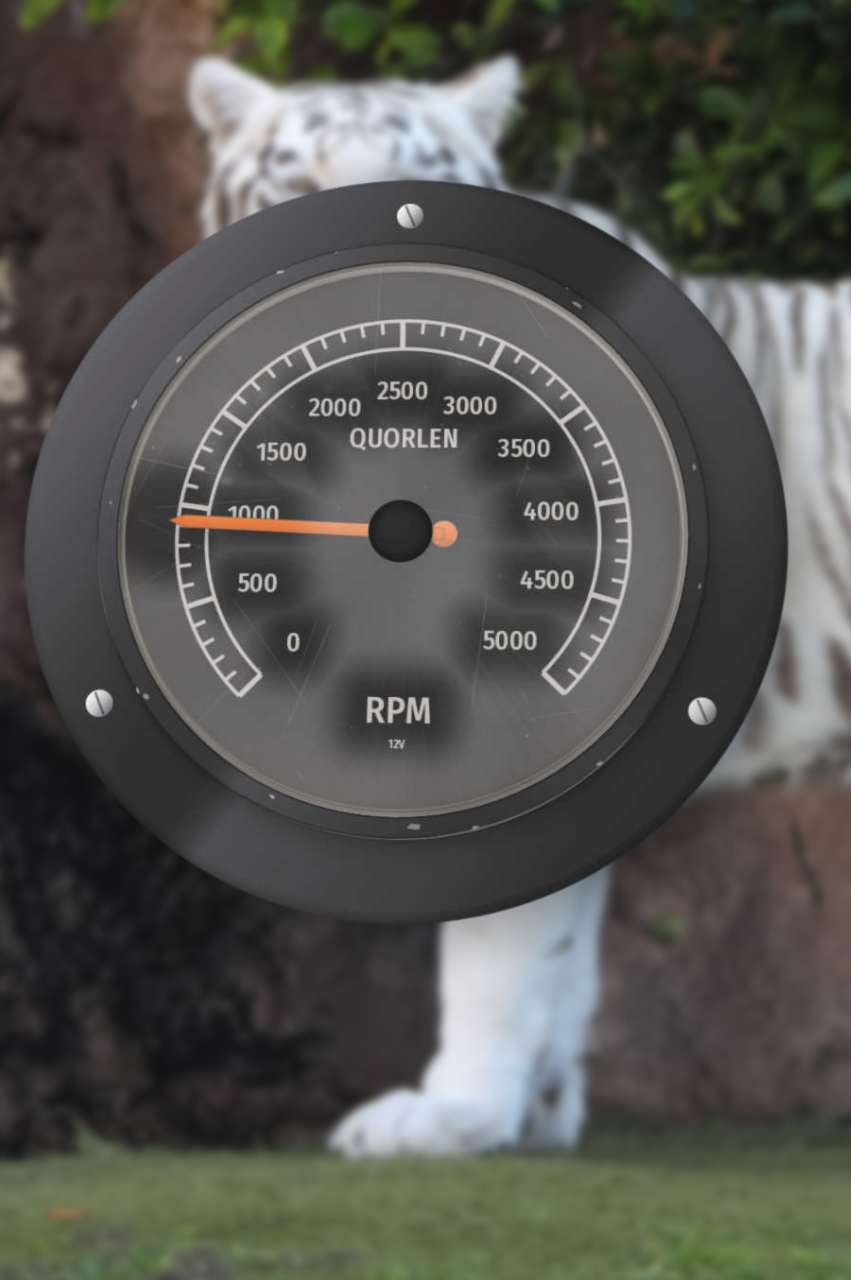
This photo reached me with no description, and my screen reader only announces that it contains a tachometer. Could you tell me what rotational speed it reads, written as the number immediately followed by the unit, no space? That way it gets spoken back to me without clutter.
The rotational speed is 900rpm
